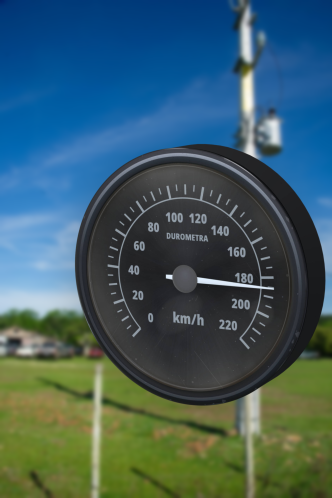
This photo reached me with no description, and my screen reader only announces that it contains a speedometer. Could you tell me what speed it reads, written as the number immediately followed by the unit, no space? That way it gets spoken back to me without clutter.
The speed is 185km/h
